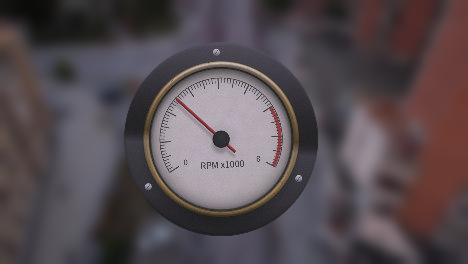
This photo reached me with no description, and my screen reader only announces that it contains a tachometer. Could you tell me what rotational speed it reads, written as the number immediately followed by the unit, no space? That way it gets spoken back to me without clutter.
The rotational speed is 2500rpm
